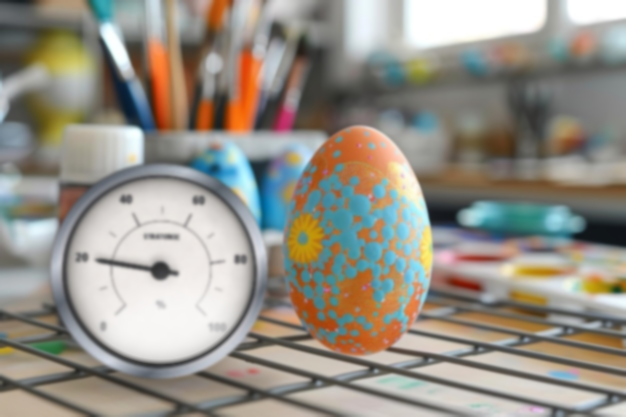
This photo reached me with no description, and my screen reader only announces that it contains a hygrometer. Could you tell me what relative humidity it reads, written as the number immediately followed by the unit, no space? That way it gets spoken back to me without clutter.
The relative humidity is 20%
